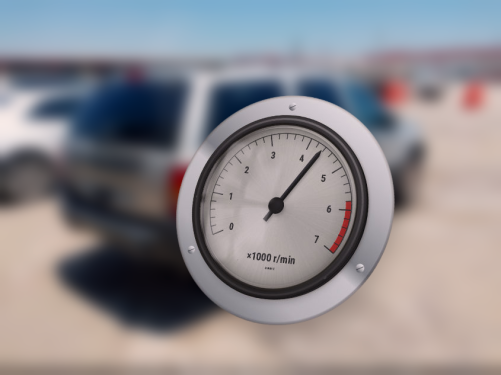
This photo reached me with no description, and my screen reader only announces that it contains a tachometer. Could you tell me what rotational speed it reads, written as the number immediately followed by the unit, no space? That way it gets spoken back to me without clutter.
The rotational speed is 4400rpm
